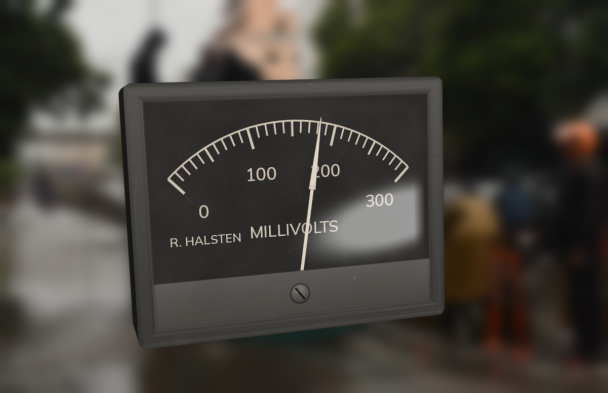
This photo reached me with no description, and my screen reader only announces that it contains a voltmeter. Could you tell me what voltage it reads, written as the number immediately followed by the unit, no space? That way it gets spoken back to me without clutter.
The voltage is 180mV
